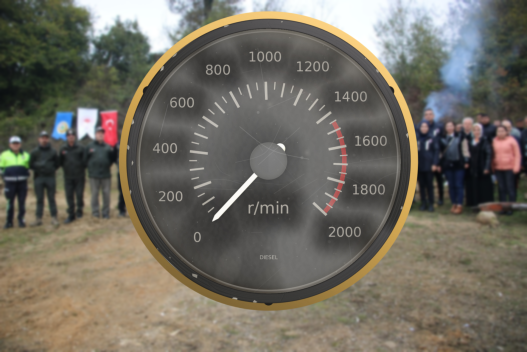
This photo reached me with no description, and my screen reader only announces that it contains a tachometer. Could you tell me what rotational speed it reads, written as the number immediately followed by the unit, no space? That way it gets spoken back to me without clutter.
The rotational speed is 0rpm
